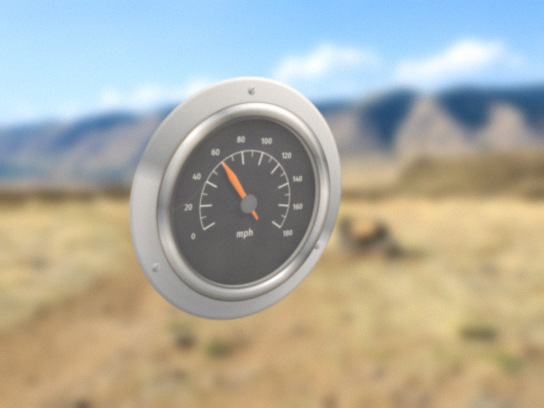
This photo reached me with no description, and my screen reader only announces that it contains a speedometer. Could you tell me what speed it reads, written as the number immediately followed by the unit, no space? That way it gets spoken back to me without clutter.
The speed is 60mph
